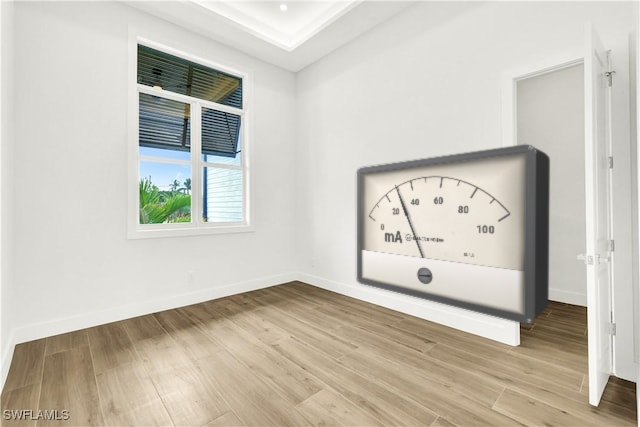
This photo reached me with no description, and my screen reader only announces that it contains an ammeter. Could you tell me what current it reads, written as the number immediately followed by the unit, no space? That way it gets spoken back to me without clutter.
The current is 30mA
